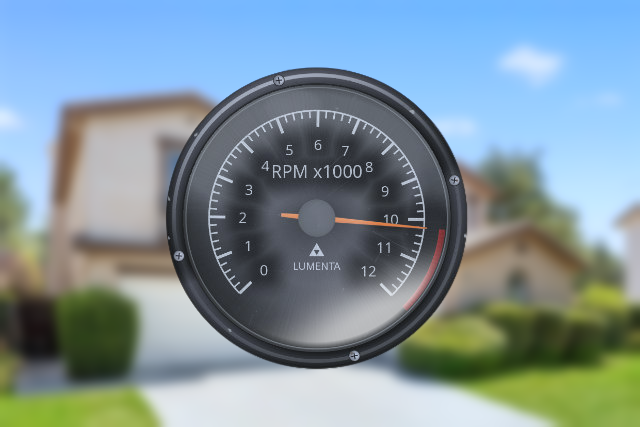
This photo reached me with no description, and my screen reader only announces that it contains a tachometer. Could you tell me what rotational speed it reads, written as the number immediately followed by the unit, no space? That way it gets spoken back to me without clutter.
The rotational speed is 10200rpm
